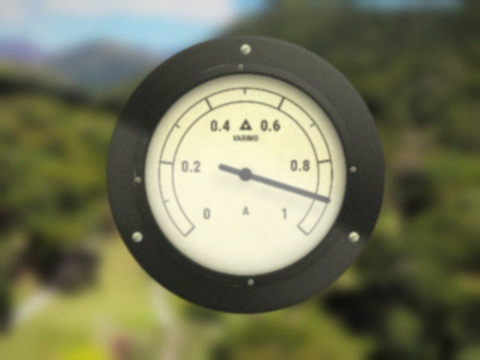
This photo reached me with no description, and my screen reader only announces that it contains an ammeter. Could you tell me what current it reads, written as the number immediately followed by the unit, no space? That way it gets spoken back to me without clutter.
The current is 0.9A
